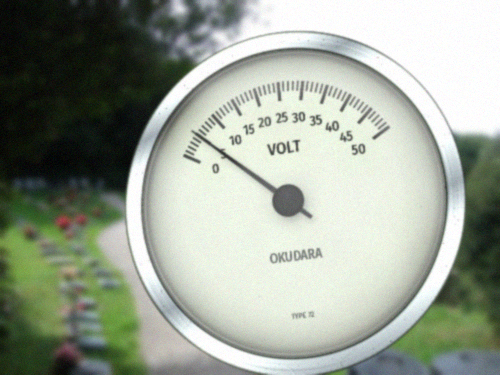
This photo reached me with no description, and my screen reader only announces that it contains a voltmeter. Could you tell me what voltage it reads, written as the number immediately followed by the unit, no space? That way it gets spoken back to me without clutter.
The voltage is 5V
